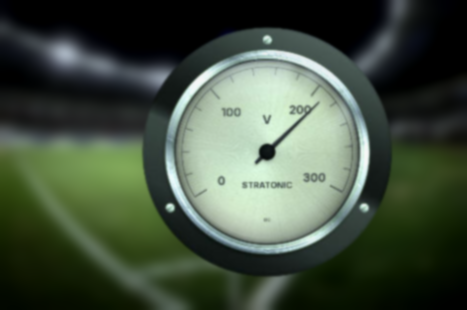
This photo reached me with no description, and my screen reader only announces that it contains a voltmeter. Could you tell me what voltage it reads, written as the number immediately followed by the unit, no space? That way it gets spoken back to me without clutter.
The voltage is 210V
